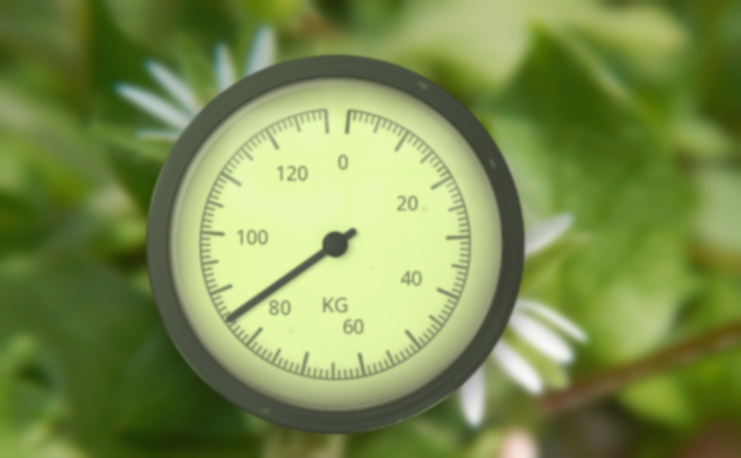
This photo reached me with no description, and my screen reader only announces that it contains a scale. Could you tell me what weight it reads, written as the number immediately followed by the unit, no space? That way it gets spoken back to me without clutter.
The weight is 85kg
